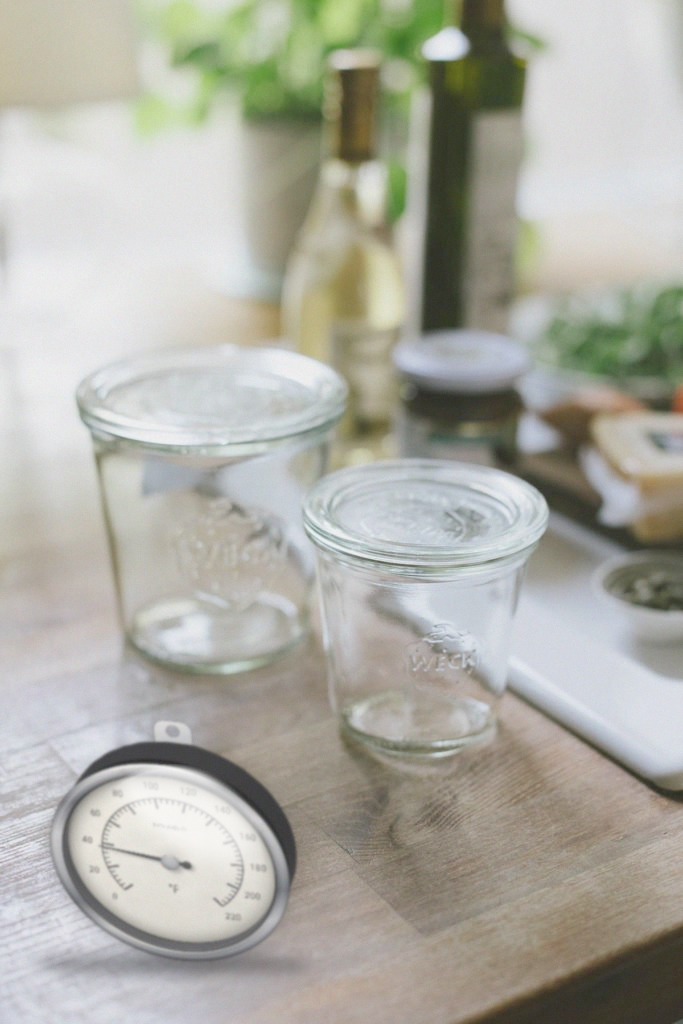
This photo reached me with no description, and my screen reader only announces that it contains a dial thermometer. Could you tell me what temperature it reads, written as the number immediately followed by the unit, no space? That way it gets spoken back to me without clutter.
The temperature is 40°F
